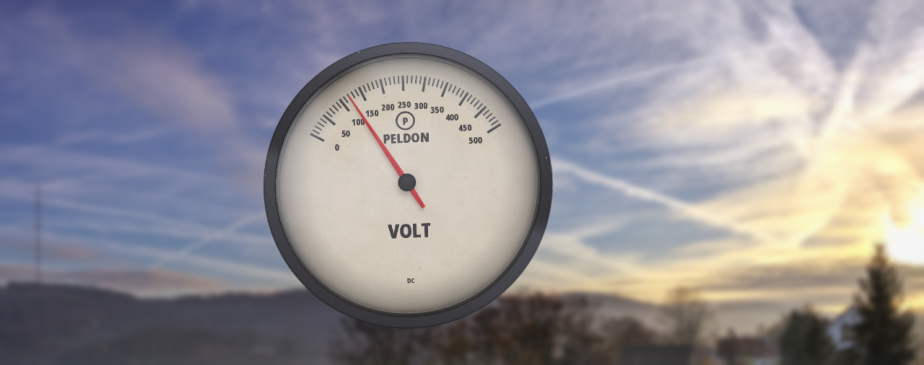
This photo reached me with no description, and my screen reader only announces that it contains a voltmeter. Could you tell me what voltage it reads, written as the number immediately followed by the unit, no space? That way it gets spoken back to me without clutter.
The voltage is 120V
